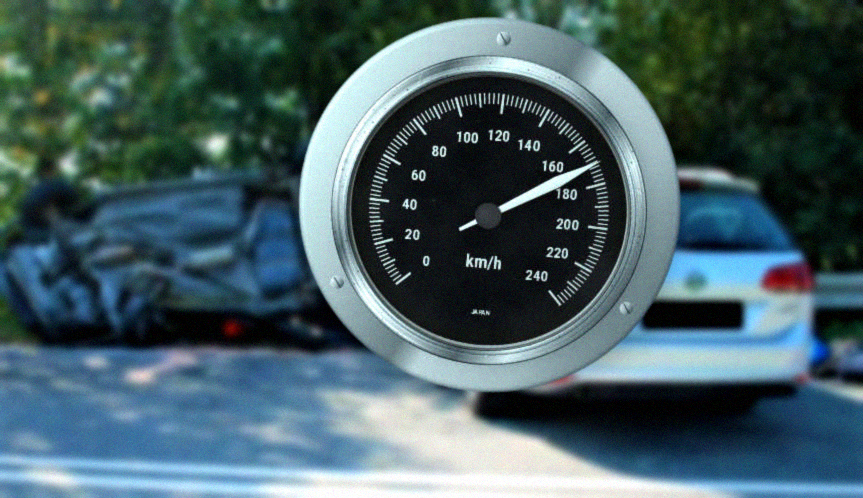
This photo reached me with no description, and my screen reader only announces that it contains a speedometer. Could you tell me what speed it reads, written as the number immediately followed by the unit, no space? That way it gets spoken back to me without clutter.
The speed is 170km/h
